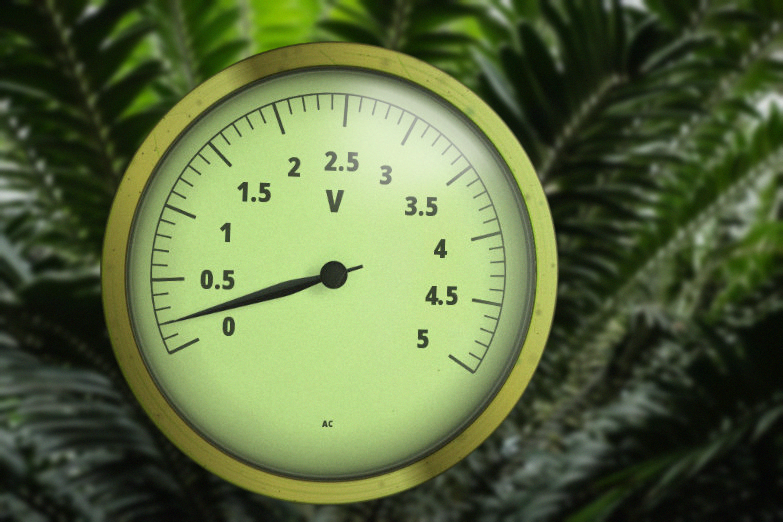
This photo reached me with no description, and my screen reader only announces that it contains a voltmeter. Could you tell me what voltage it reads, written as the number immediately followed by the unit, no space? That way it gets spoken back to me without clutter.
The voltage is 0.2V
